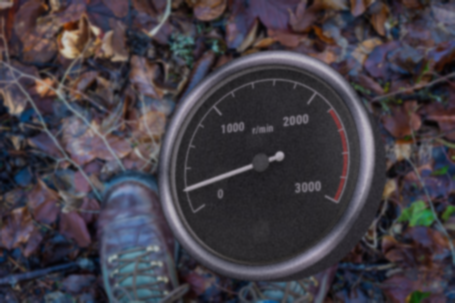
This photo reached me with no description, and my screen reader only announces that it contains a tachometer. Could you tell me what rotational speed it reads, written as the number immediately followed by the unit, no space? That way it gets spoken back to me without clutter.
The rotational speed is 200rpm
